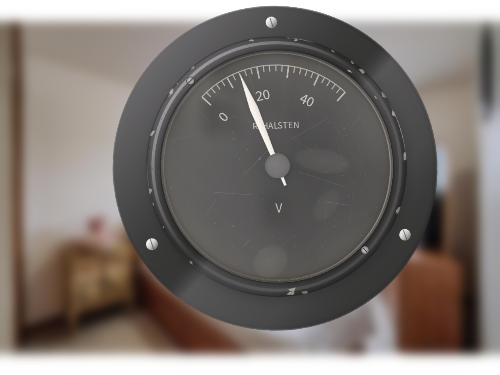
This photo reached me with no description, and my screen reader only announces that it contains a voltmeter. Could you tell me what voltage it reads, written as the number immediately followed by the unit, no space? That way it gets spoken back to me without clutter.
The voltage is 14V
